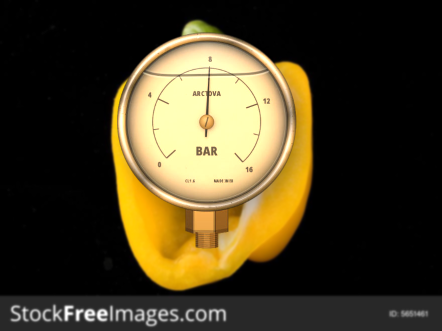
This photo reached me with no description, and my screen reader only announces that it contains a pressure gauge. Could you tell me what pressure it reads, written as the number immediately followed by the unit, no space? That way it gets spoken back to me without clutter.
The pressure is 8bar
